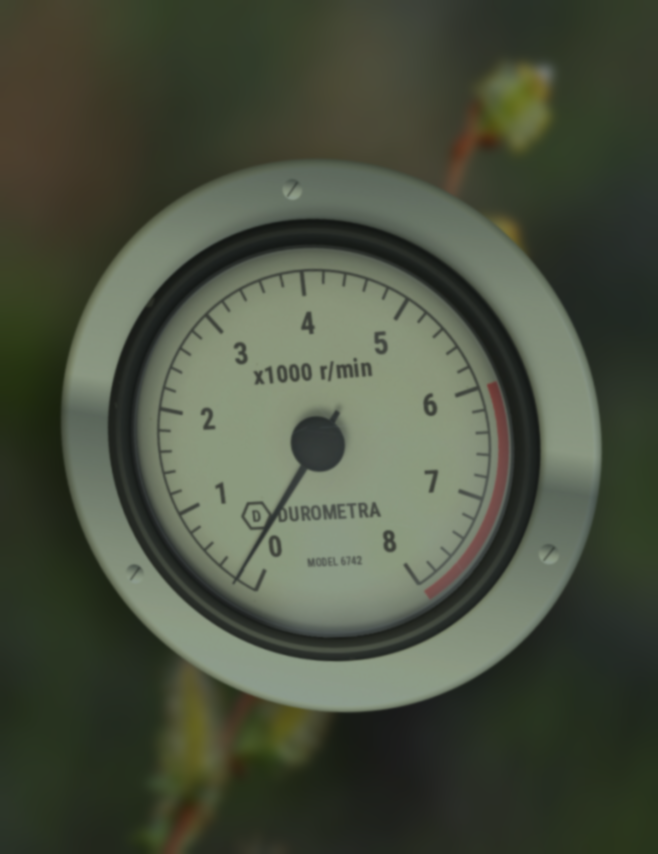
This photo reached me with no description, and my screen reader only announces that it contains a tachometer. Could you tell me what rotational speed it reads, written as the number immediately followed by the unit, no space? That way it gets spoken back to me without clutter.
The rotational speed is 200rpm
